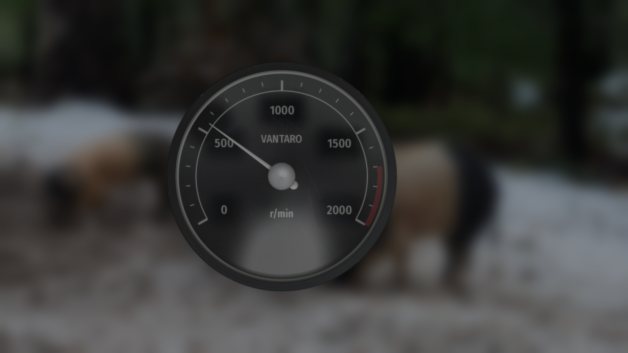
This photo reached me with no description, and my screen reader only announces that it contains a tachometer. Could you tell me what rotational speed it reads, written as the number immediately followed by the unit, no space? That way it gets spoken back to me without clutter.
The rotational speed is 550rpm
